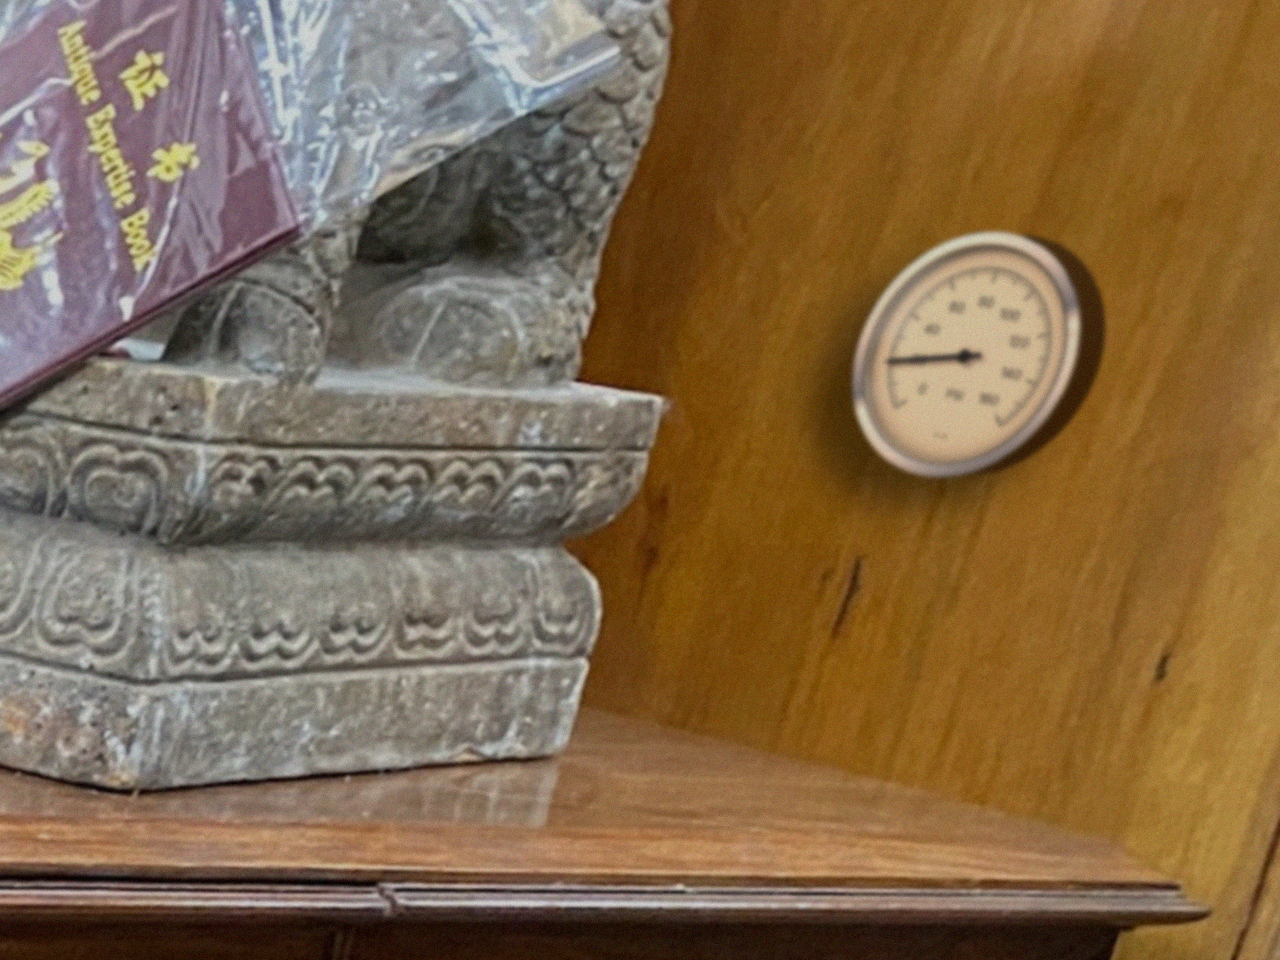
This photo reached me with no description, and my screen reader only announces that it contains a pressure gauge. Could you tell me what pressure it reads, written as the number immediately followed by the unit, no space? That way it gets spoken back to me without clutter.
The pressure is 20psi
